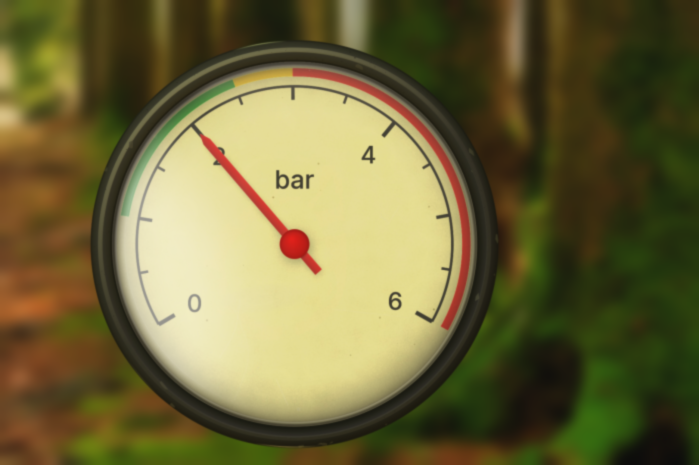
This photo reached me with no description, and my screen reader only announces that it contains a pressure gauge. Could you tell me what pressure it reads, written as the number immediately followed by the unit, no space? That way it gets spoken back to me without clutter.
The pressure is 2bar
